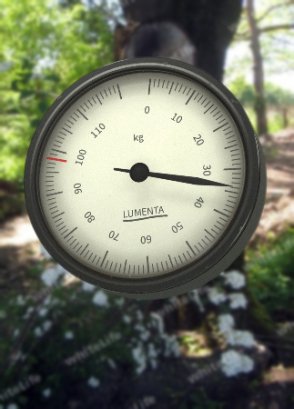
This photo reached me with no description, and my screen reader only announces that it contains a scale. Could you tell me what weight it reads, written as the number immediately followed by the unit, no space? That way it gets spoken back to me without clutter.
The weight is 34kg
